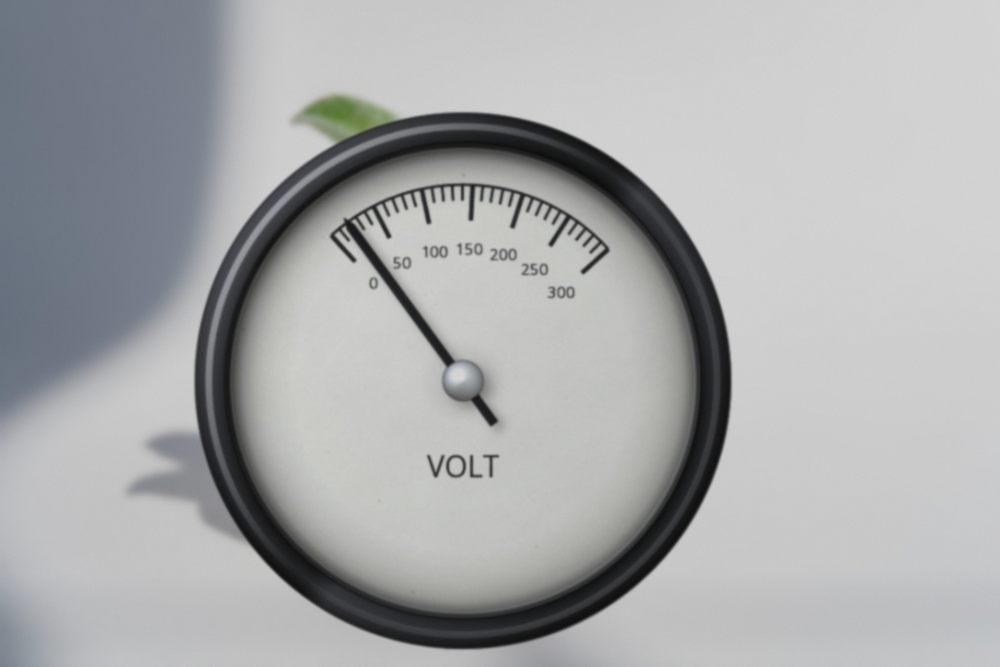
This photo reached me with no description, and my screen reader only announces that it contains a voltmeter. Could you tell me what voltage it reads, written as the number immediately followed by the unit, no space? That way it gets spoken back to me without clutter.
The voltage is 20V
